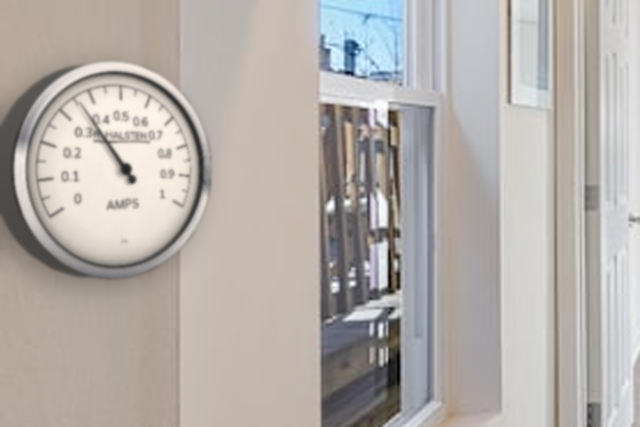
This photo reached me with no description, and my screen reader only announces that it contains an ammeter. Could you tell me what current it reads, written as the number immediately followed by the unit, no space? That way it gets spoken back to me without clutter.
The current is 0.35A
